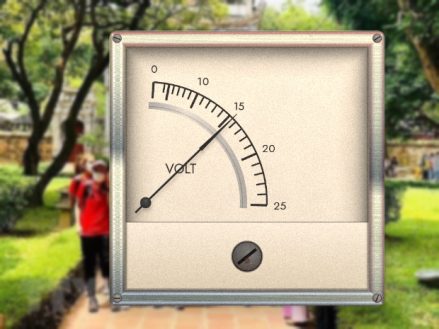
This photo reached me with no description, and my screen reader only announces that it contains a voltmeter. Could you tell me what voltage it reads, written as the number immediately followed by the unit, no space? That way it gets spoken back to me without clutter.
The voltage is 15.5V
